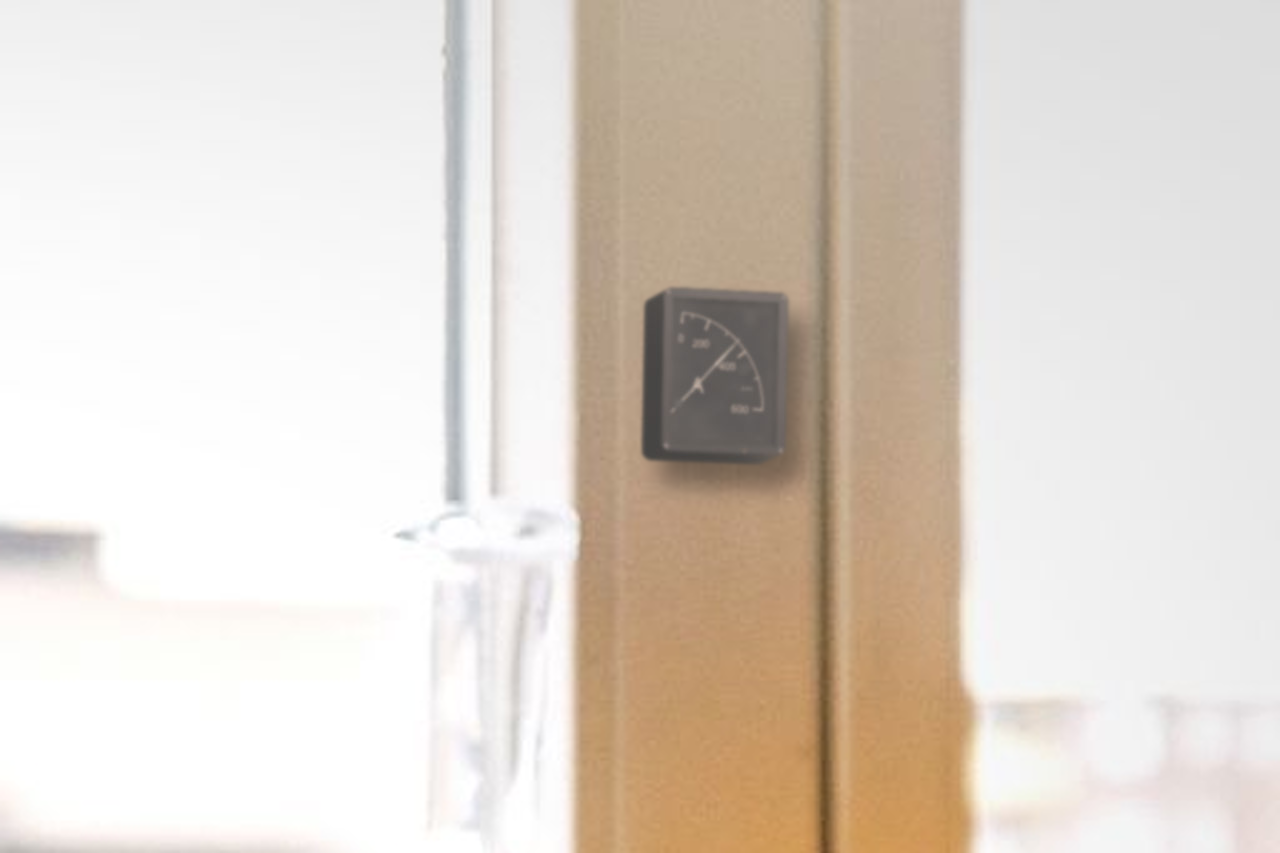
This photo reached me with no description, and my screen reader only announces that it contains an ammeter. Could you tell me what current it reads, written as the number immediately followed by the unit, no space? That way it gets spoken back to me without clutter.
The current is 350A
